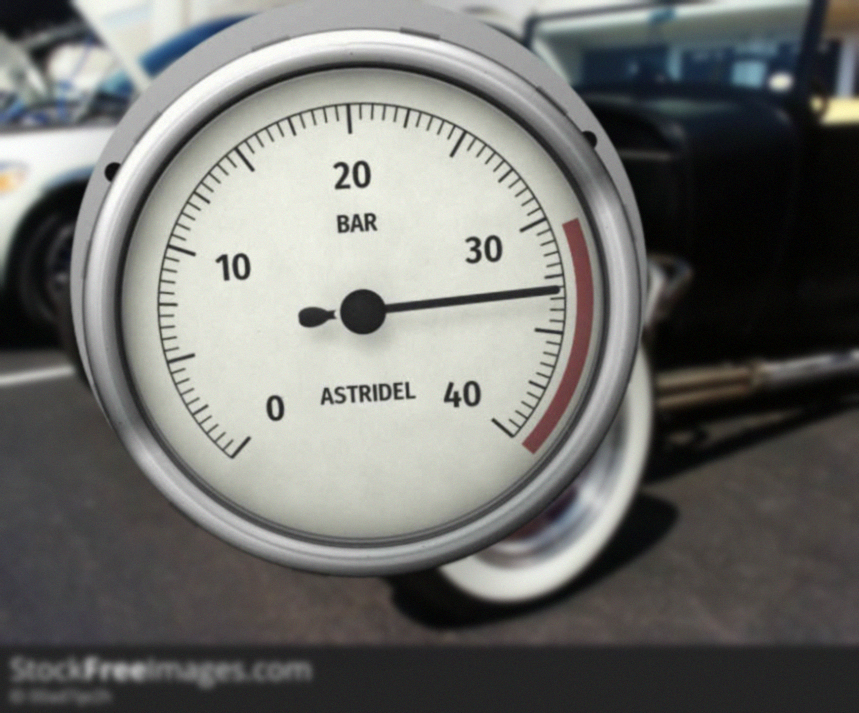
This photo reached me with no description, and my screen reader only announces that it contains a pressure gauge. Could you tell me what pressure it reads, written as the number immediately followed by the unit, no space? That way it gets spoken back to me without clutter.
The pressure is 33bar
